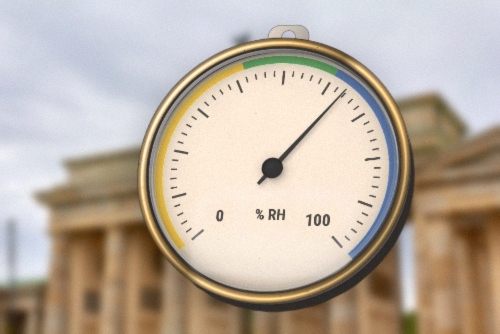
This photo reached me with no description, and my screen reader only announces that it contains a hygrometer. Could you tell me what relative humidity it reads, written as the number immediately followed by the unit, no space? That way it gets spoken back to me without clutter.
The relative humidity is 64%
